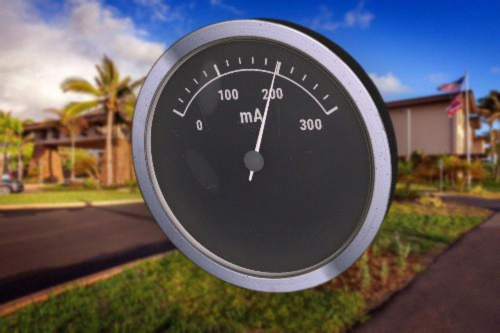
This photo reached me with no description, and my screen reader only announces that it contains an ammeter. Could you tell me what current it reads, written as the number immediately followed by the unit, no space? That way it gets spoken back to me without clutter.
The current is 200mA
